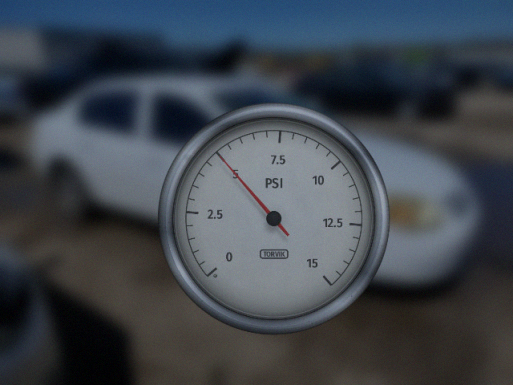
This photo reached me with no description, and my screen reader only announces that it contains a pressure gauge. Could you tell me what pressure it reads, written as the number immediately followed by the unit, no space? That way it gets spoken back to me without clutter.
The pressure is 5psi
